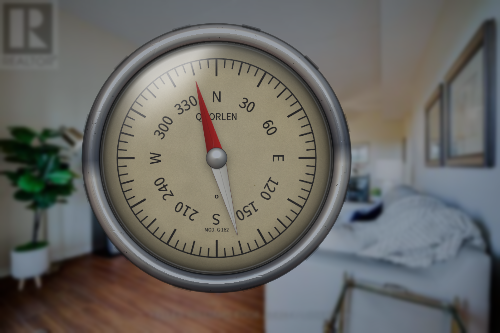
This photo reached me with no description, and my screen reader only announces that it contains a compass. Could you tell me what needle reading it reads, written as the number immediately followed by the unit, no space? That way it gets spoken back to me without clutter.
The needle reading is 345°
